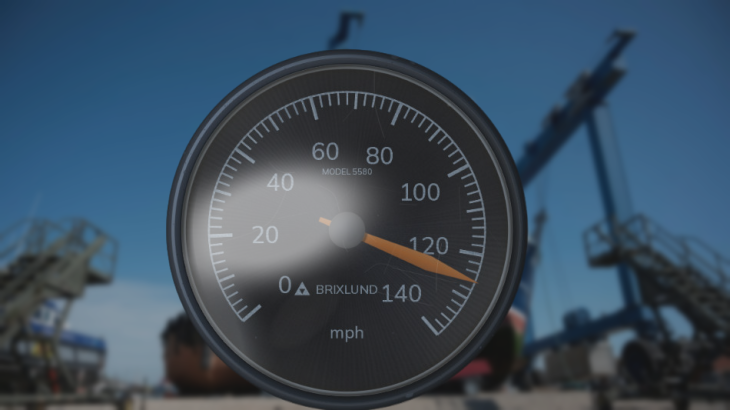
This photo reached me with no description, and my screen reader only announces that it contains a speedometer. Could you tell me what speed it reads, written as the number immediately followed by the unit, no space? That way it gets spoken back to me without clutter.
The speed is 126mph
